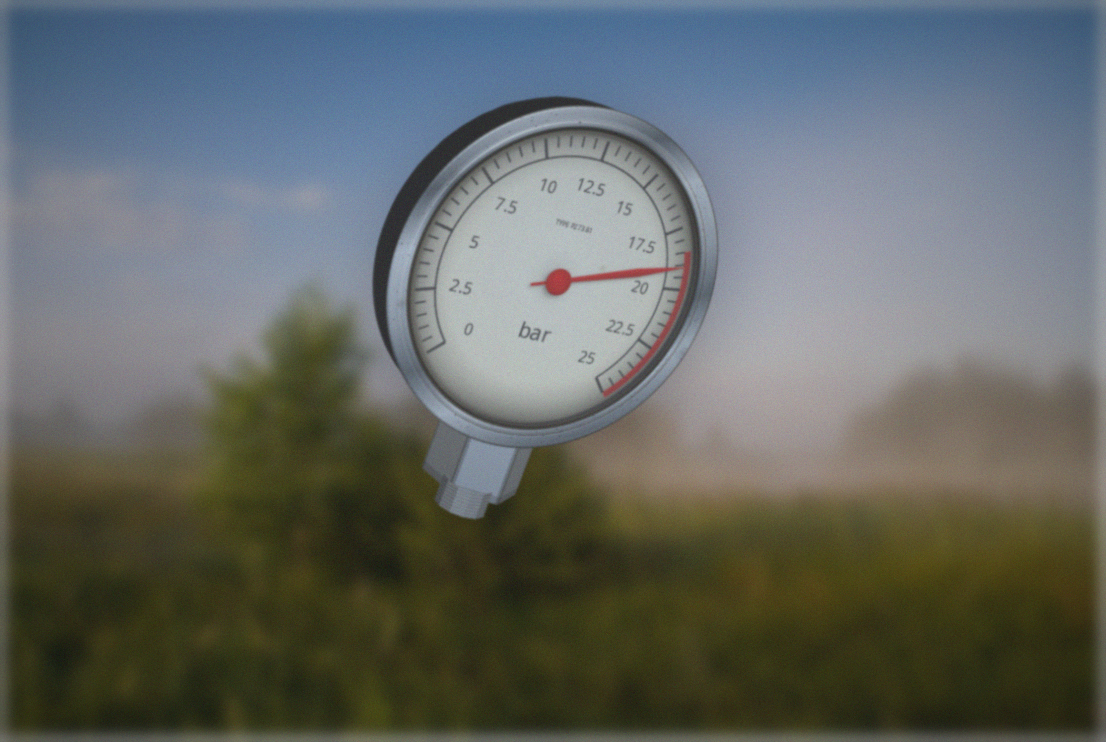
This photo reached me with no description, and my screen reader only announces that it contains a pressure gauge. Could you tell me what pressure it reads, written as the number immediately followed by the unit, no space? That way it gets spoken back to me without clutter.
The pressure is 19bar
